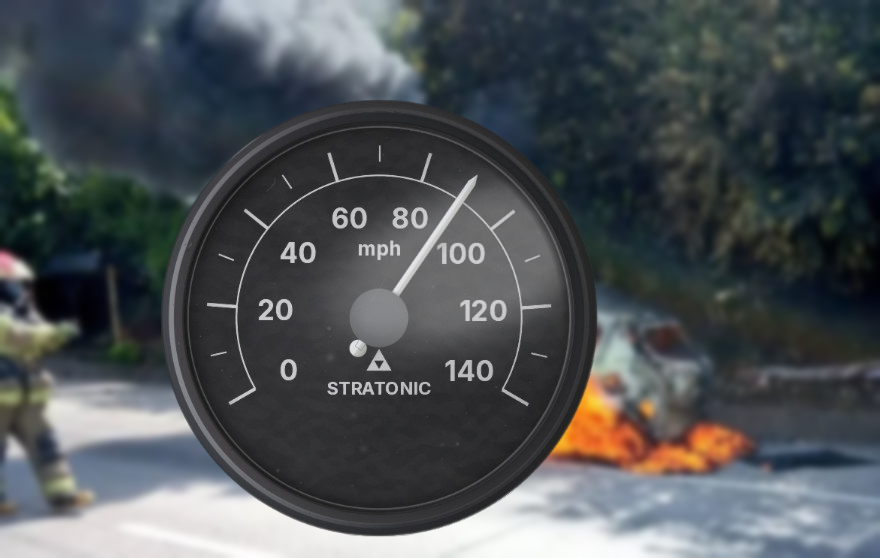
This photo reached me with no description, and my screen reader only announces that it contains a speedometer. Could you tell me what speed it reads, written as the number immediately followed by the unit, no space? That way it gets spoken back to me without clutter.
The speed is 90mph
